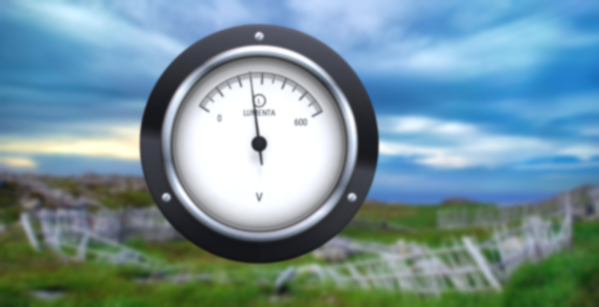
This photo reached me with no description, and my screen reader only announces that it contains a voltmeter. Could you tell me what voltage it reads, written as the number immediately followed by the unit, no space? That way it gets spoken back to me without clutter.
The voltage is 250V
